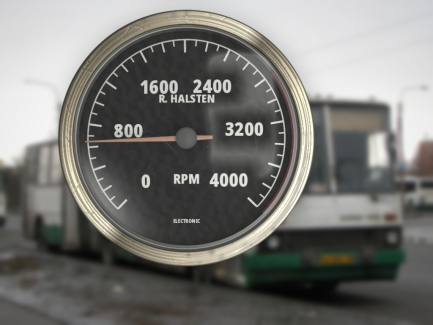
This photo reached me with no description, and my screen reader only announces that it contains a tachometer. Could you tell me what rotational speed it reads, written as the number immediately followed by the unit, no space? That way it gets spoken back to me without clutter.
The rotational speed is 650rpm
